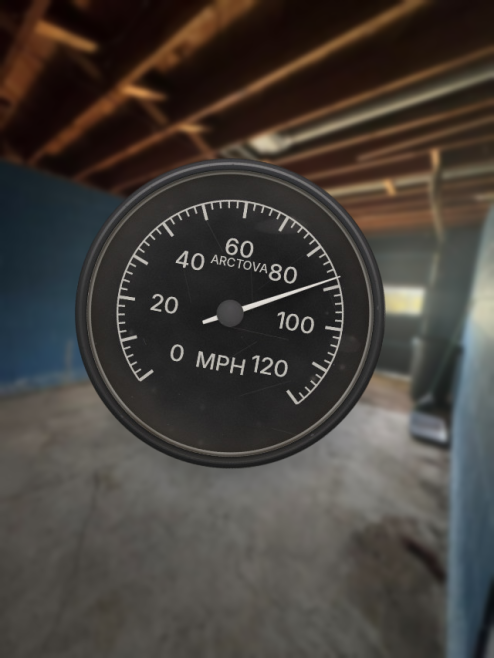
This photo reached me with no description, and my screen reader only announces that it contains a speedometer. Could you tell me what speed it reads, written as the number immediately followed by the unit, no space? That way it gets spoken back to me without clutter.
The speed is 88mph
